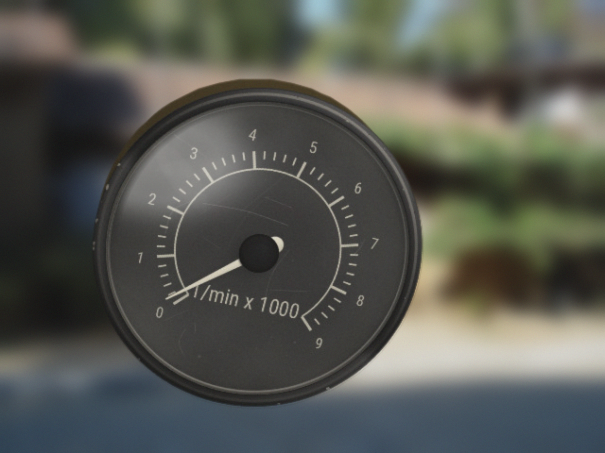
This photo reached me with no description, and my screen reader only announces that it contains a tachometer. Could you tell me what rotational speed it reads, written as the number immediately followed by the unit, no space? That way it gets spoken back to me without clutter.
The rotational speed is 200rpm
